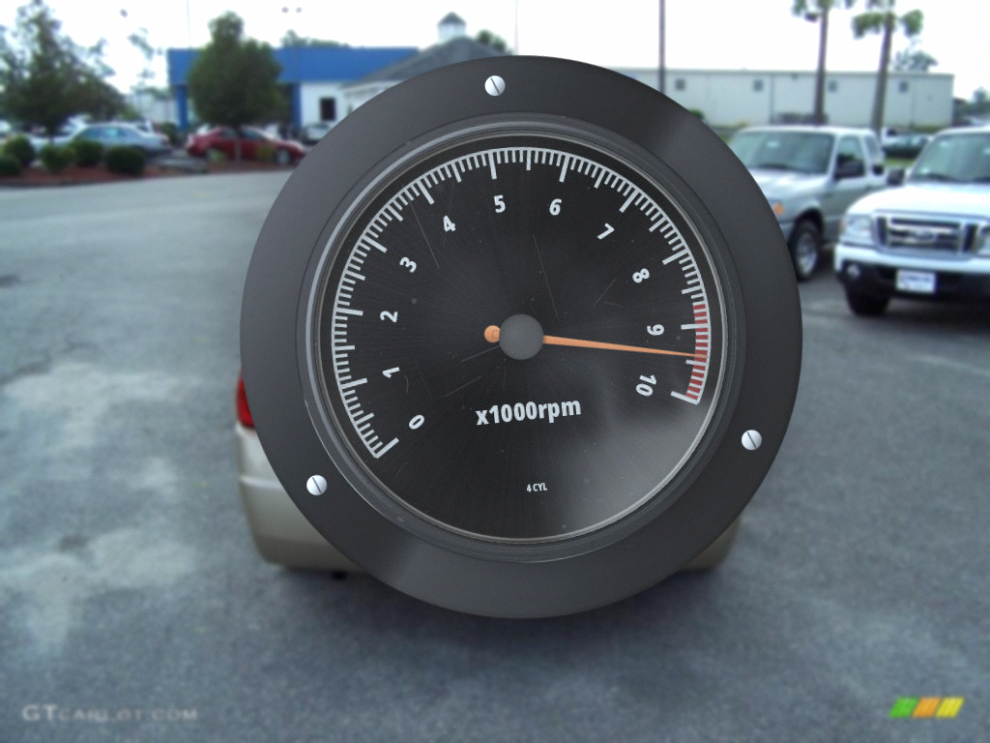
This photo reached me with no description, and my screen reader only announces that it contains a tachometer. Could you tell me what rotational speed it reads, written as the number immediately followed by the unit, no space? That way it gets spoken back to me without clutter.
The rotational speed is 9400rpm
